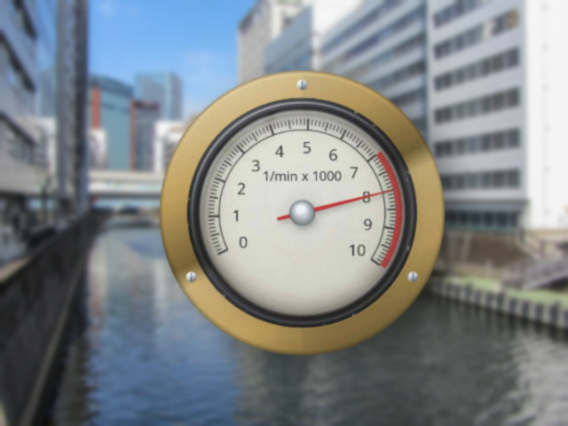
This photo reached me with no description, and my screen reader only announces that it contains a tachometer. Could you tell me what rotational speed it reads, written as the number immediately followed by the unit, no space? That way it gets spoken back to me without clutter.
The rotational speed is 8000rpm
